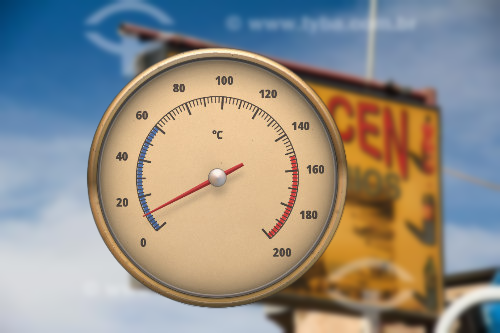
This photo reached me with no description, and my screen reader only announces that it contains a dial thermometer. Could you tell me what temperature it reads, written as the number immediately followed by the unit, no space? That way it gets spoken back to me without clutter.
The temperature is 10°C
